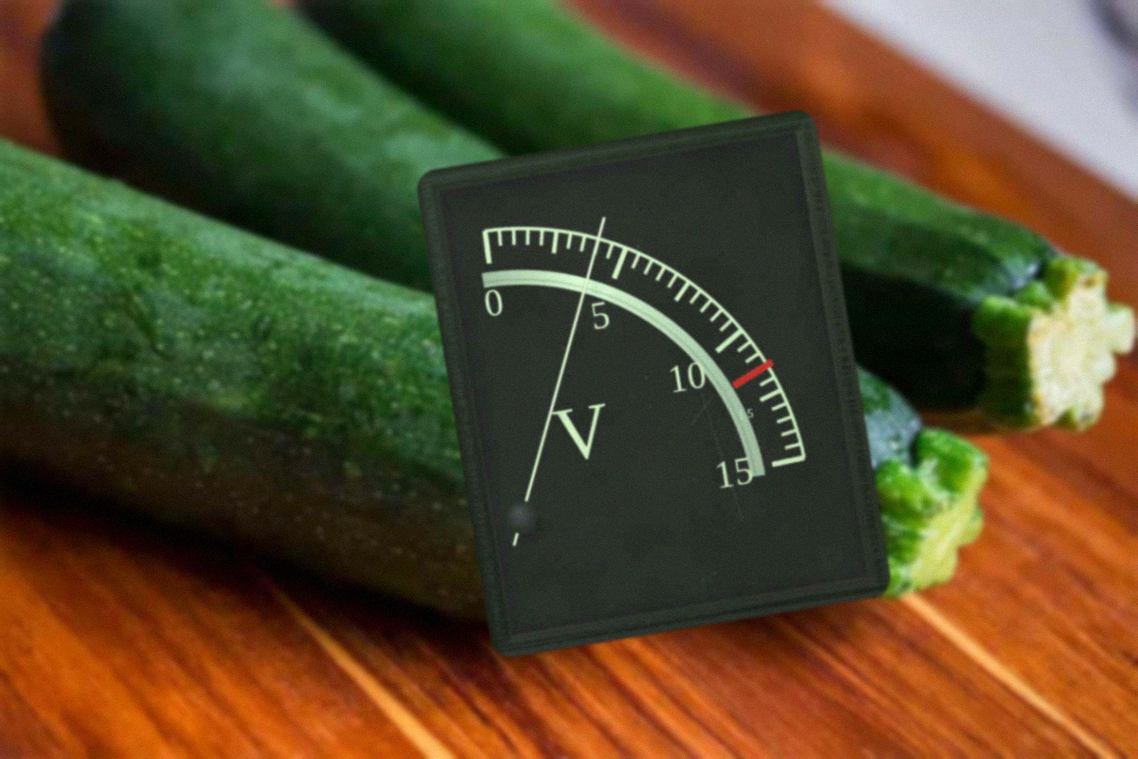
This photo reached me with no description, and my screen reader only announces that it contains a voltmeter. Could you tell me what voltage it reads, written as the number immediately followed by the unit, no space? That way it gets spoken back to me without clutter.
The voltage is 4V
